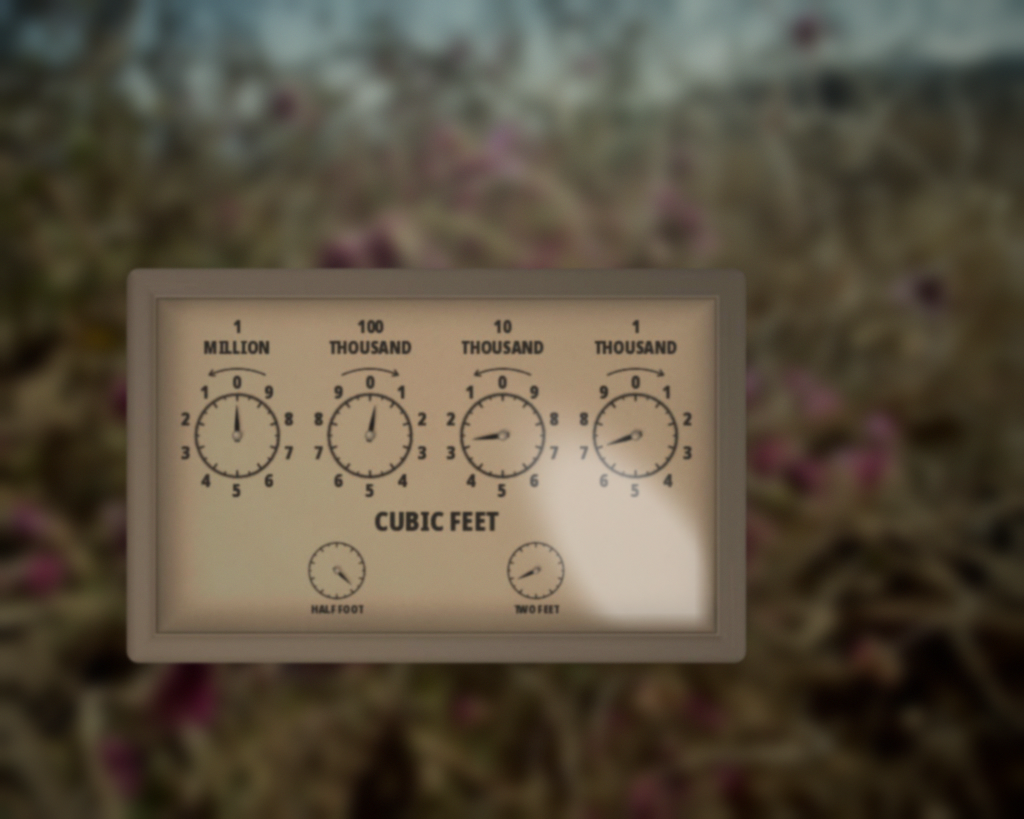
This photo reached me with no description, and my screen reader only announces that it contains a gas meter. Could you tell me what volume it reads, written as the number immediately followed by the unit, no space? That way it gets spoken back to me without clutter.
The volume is 2700ft³
